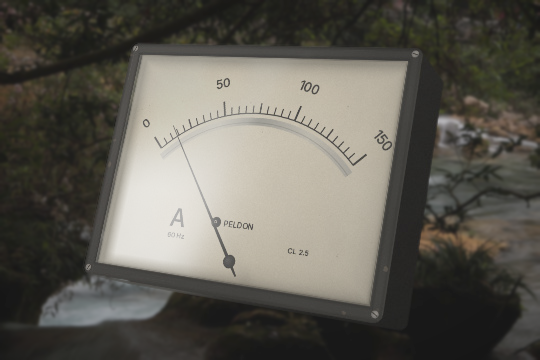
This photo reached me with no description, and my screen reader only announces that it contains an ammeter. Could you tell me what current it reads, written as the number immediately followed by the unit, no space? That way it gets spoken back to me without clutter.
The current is 15A
